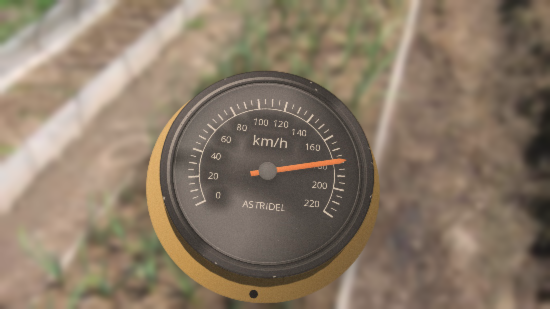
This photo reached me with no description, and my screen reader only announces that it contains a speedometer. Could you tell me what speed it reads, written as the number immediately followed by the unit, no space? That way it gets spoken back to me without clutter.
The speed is 180km/h
